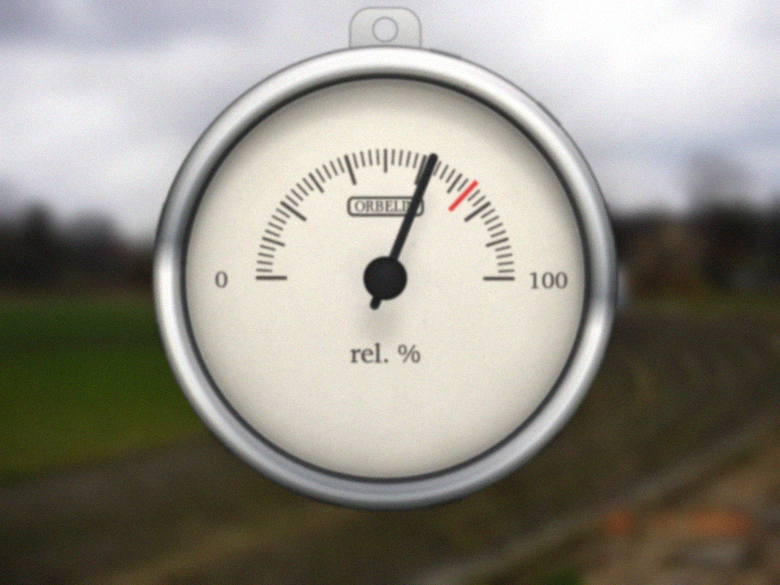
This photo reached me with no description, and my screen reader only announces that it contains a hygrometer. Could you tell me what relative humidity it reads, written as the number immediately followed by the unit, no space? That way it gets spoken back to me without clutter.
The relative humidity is 62%
